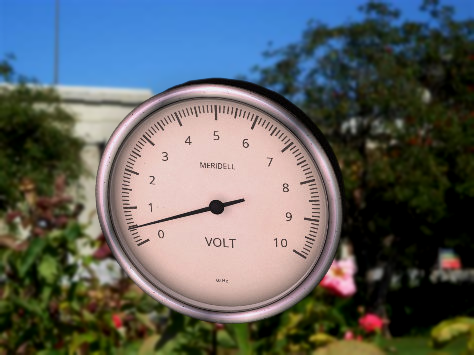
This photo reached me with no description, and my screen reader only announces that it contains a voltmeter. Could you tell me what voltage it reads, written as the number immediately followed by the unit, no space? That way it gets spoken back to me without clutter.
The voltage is 0.5V
